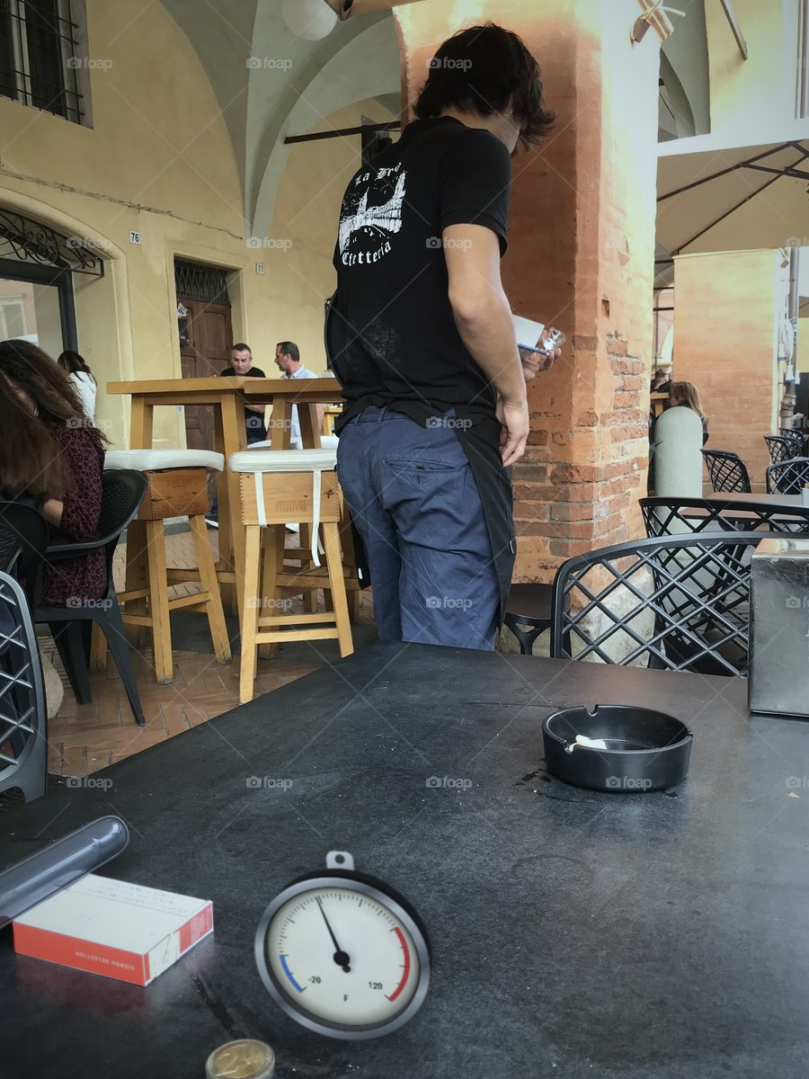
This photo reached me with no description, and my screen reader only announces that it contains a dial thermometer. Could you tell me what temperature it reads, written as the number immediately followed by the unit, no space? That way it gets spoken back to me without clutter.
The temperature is 40°F
